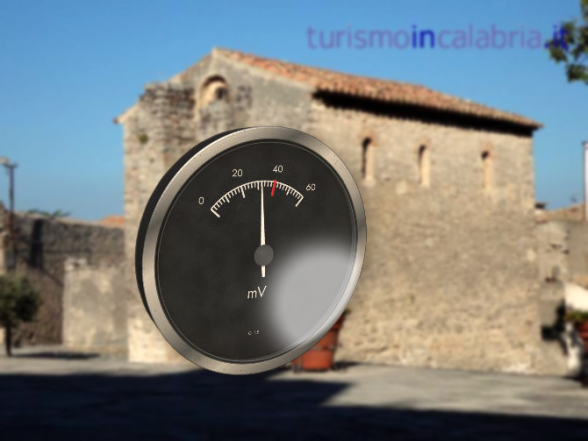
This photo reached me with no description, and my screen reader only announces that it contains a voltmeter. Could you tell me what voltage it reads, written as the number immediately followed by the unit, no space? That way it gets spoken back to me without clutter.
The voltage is 30mV
